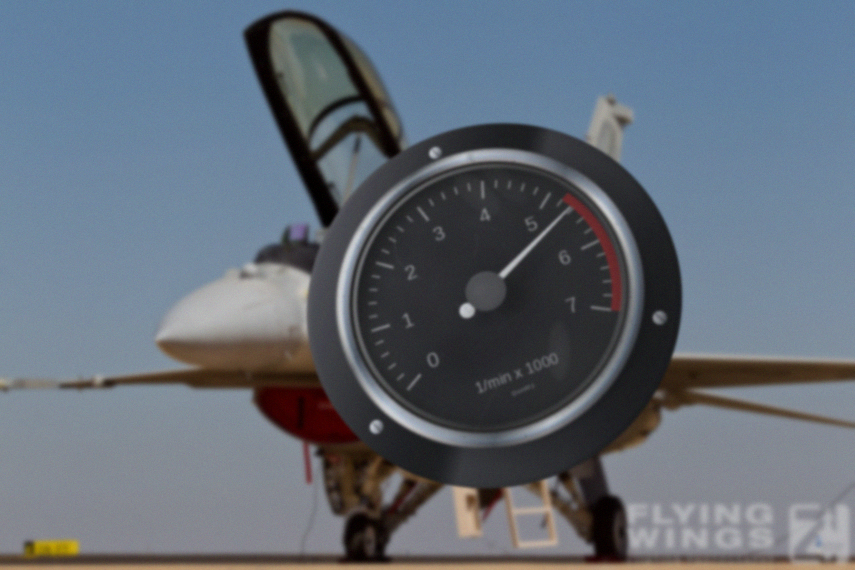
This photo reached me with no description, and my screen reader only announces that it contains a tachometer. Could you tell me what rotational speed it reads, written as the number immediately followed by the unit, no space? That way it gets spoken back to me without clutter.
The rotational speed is 5400rpm
